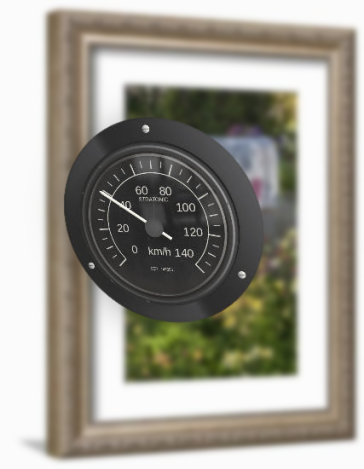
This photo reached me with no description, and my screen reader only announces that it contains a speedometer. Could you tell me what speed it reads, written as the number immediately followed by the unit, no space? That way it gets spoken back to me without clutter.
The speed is 40km/h
